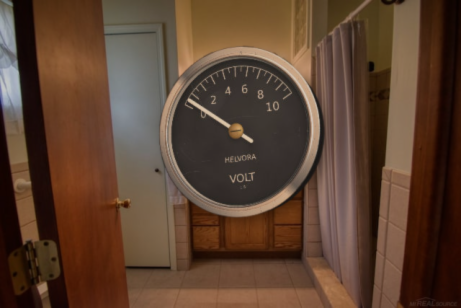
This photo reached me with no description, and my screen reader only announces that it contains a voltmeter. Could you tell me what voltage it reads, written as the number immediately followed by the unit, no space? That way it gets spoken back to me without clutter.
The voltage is 0.5V
